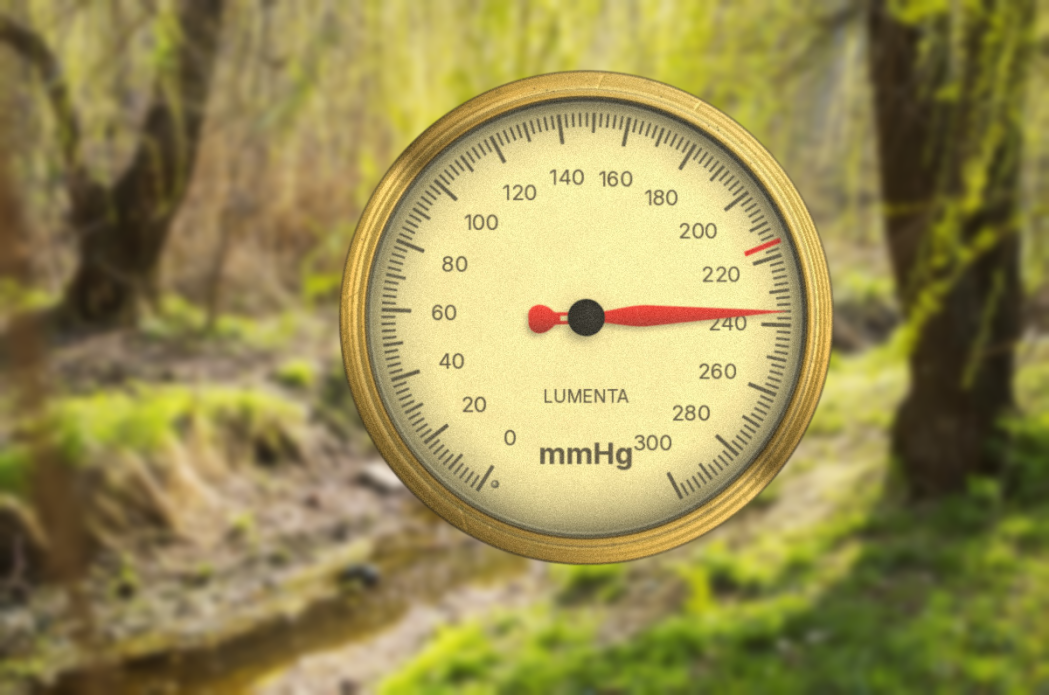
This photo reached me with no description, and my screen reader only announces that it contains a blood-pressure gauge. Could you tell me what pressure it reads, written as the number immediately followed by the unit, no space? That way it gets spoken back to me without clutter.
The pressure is 236mmHg
